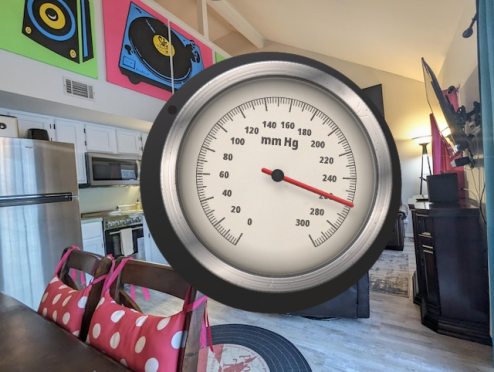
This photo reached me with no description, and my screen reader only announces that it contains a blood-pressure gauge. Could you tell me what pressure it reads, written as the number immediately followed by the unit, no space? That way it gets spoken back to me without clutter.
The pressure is 260mmHg
